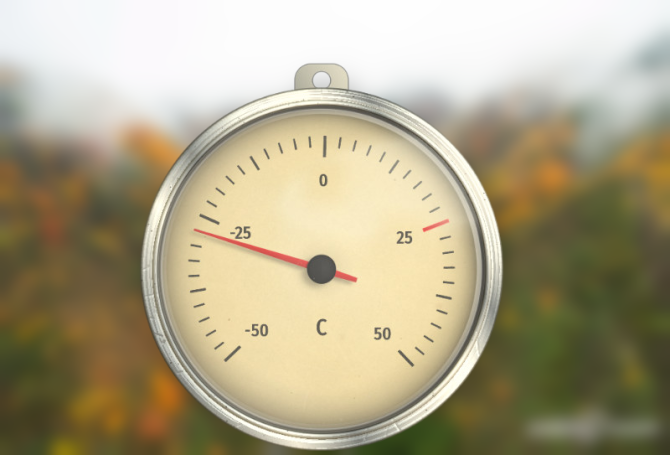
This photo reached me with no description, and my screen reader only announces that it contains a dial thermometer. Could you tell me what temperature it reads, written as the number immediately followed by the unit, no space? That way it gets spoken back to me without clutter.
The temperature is -27.5°C
